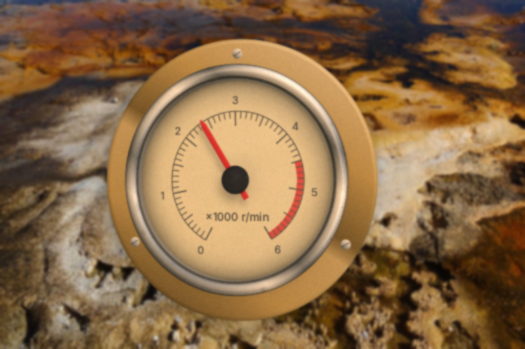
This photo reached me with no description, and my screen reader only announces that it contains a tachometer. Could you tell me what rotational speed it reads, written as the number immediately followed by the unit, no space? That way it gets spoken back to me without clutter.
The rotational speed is 2400rpm
